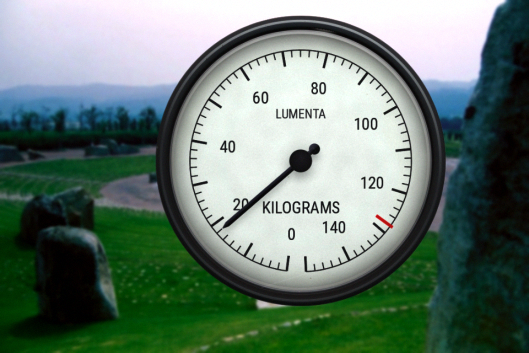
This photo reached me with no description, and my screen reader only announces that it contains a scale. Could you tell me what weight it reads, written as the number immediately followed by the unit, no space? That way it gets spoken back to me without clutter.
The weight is 18kg
